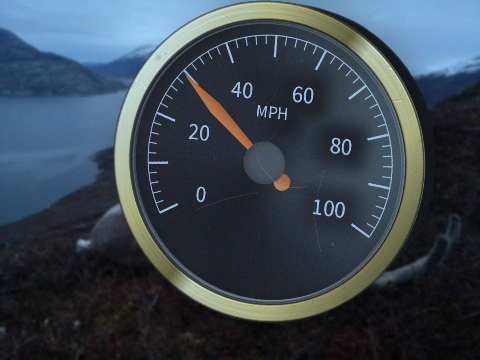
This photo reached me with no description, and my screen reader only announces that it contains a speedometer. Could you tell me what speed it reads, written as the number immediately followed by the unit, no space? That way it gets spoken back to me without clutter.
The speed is 30mph
